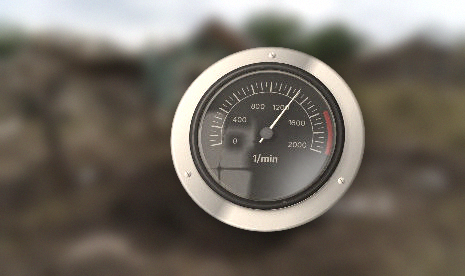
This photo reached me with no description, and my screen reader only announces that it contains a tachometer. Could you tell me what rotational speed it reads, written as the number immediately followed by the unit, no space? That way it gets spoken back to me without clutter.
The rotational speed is 1300rpm
